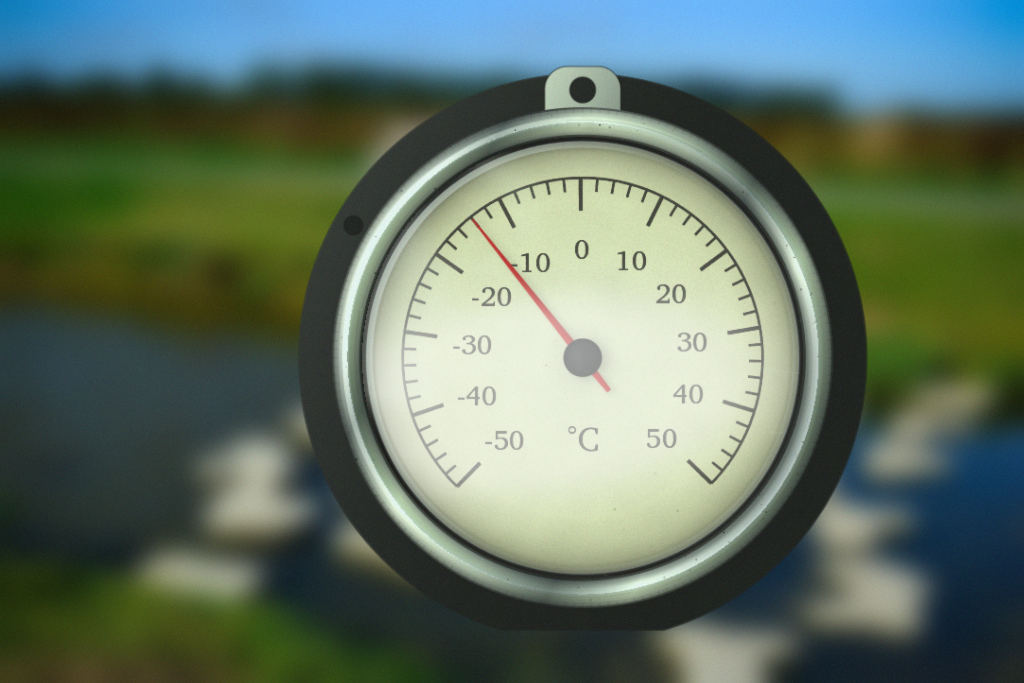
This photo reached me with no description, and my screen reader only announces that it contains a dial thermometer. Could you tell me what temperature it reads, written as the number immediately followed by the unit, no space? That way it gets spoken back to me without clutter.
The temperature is -14°C
